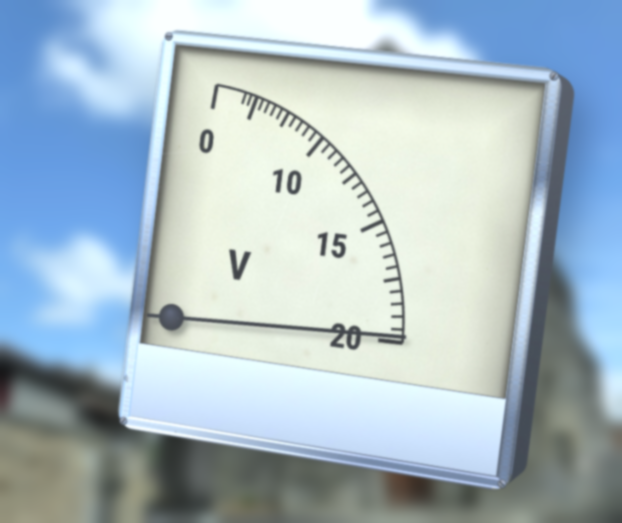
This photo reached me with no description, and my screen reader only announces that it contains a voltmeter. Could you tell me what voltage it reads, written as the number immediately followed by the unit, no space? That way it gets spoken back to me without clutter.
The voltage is 19.75V
